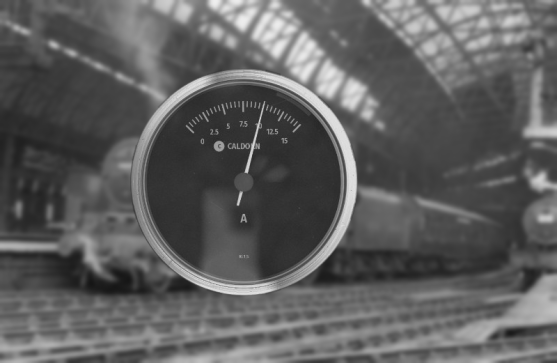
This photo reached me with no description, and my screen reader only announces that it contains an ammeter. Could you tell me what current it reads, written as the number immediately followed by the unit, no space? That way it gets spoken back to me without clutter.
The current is 10A
